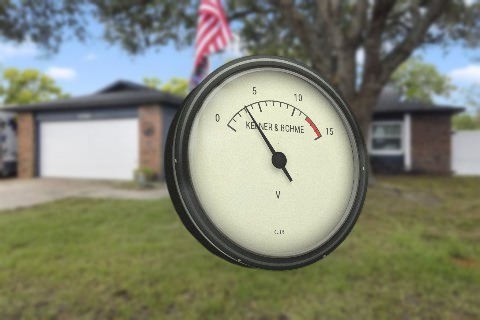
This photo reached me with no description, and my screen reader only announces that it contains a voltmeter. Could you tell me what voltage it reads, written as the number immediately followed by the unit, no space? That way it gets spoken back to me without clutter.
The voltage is 3V
